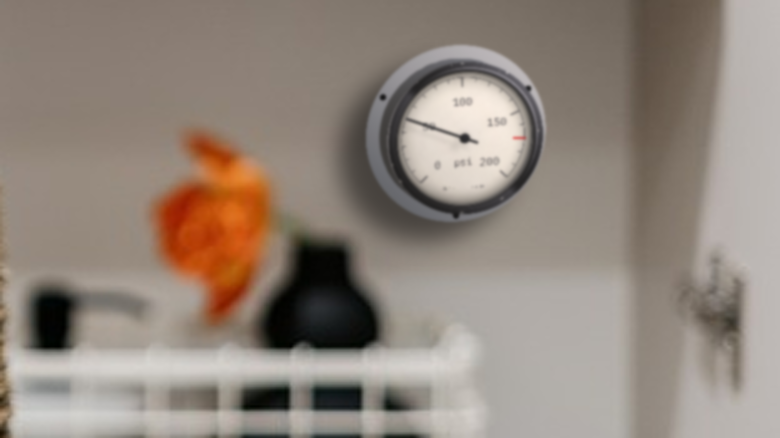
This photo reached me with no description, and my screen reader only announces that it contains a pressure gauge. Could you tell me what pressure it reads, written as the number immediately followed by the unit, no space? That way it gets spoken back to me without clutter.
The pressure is 50psi
